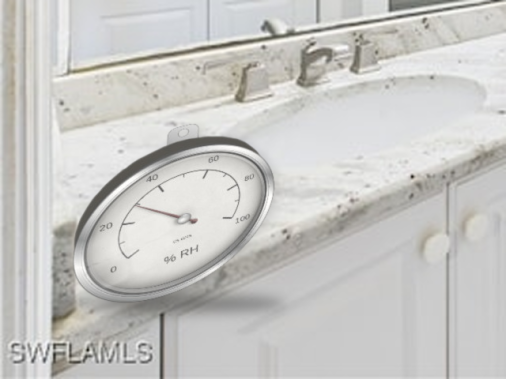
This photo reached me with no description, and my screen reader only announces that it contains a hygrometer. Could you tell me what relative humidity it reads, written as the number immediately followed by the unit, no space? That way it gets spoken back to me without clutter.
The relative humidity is 30%
